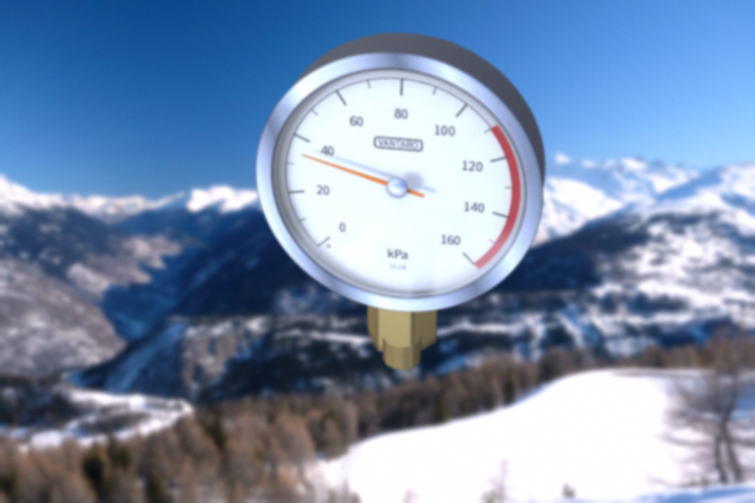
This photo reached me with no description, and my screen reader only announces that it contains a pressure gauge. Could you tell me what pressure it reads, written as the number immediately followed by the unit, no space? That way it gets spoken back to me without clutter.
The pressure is 35kPa
